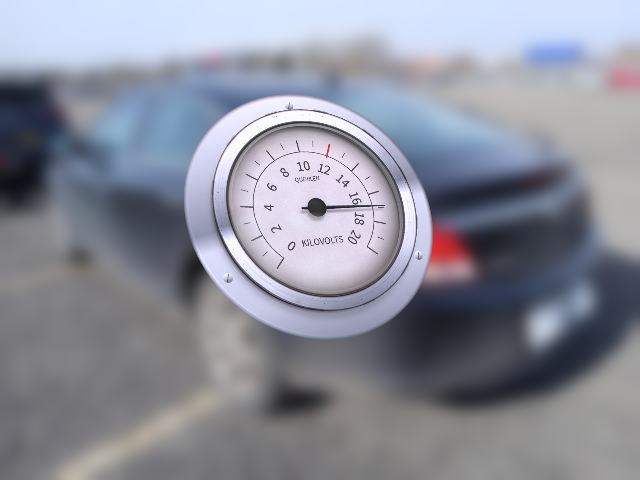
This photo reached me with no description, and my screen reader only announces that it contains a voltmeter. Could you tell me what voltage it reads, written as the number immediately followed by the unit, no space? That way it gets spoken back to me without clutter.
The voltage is 17kV
